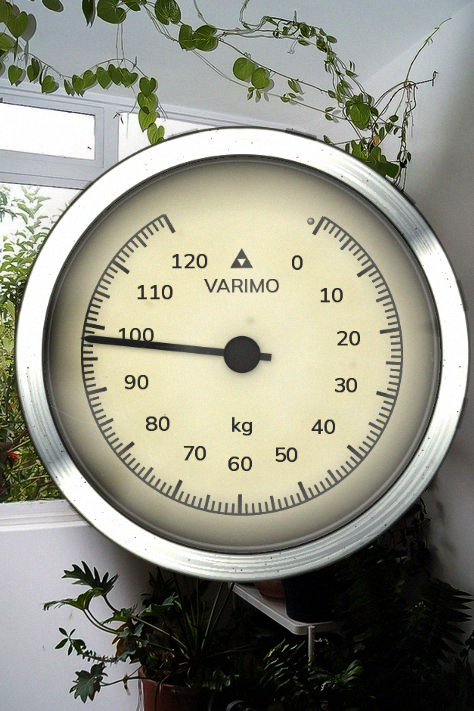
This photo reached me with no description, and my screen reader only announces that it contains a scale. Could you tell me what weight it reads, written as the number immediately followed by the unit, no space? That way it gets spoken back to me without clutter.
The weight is 98kg
